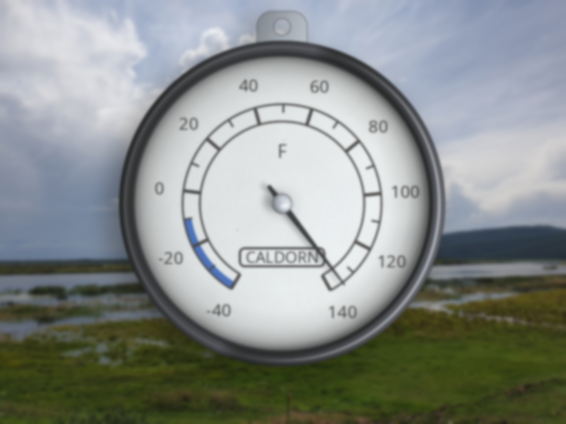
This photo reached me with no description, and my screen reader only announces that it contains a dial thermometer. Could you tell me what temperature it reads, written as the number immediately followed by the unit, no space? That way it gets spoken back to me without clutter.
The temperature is 135°F
